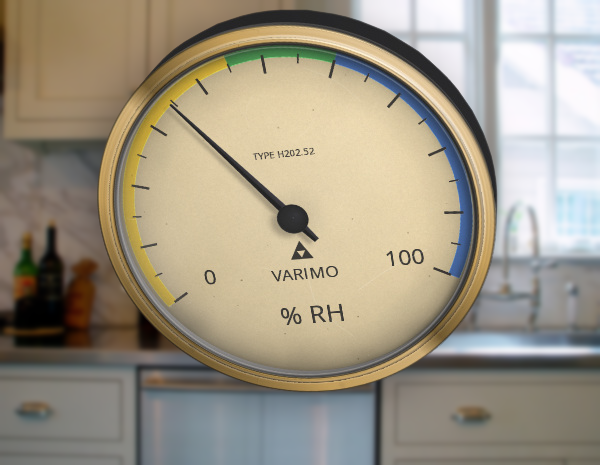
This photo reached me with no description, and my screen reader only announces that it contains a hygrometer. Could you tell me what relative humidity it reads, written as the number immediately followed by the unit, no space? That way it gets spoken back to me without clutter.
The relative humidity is 35%
